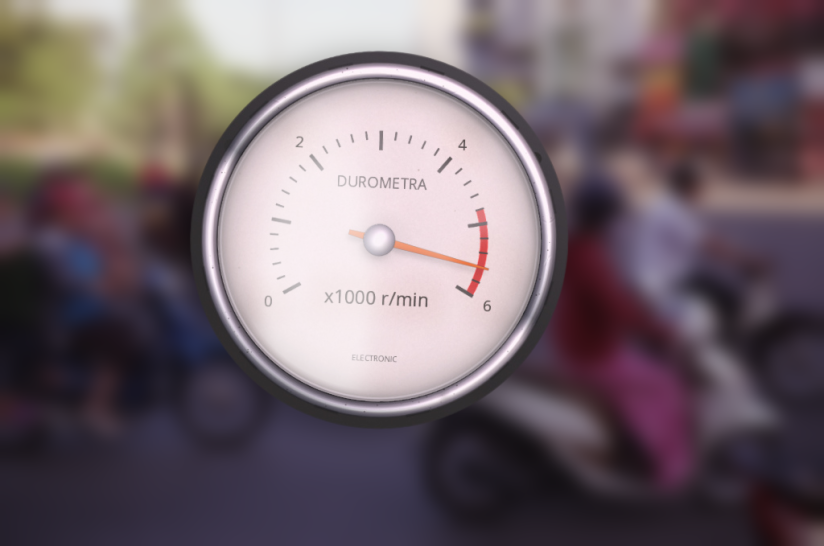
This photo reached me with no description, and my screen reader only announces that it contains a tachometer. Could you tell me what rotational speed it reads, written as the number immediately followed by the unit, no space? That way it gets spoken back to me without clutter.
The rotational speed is 5600rpm
